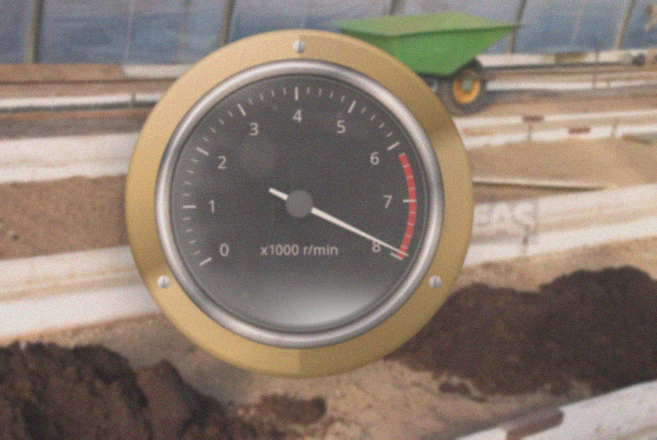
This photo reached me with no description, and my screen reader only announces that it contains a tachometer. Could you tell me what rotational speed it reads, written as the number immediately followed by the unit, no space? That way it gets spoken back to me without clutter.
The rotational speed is 7900rpm
